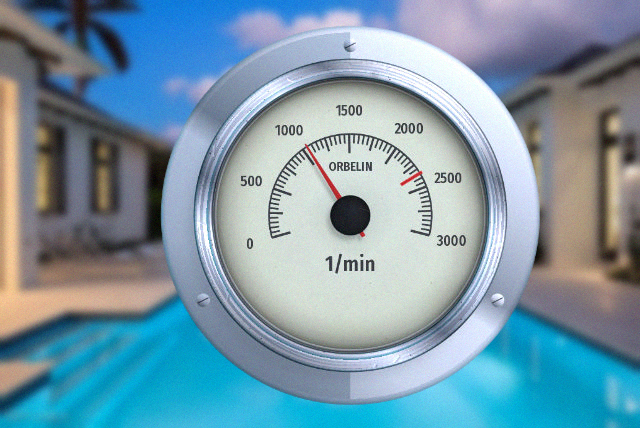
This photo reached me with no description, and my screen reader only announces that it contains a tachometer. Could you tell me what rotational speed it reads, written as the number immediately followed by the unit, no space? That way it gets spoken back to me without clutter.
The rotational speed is 1050rpm
